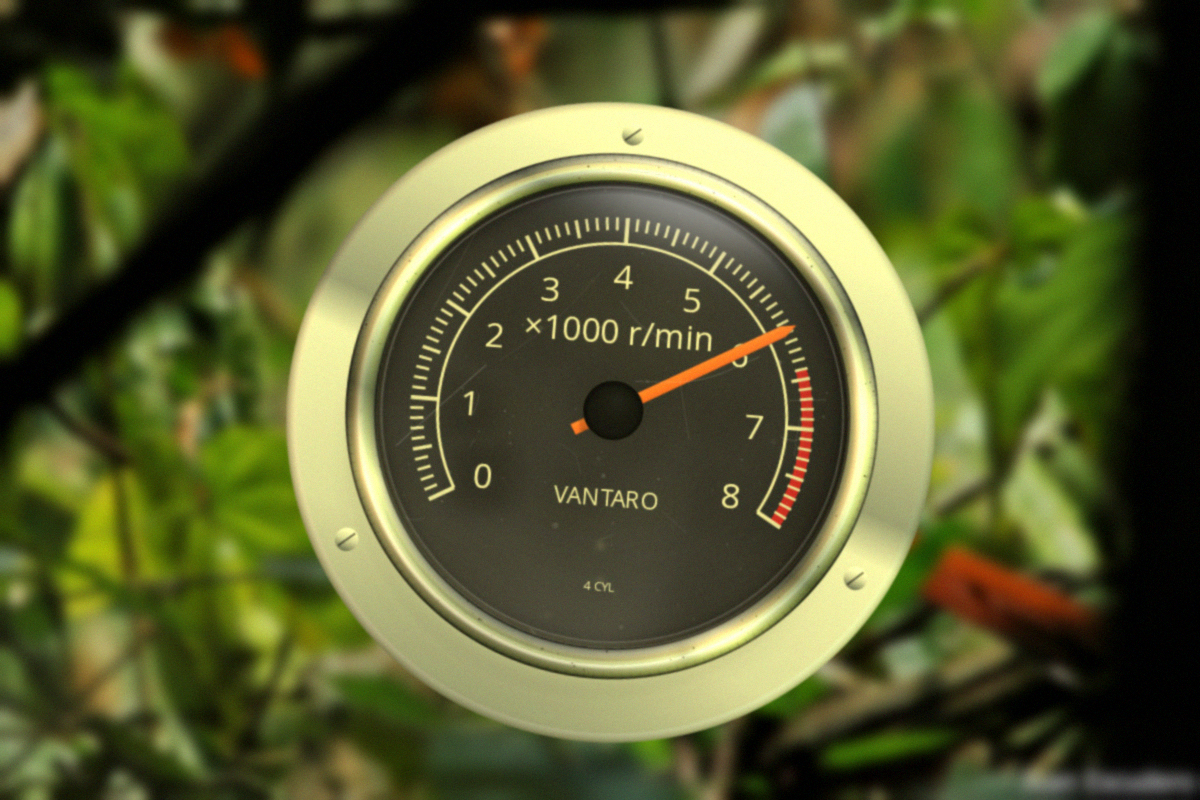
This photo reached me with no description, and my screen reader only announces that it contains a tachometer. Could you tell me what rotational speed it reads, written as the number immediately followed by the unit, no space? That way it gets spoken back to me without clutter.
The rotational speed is 6000rpm
